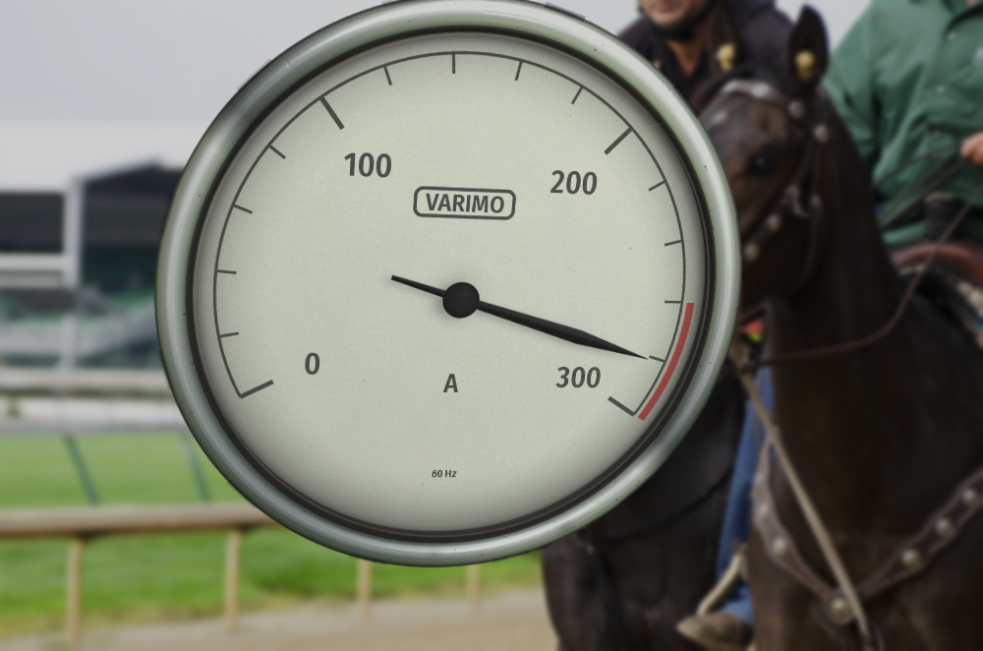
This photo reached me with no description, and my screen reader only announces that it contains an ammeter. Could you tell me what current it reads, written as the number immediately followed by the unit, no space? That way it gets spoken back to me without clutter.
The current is 280A
